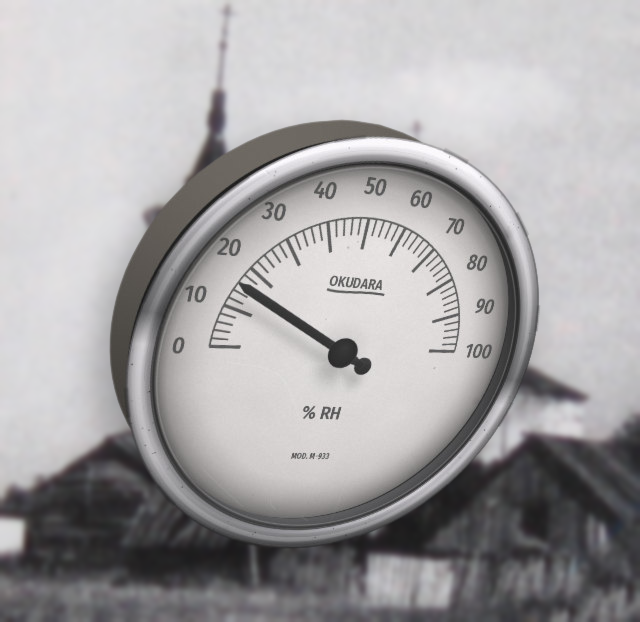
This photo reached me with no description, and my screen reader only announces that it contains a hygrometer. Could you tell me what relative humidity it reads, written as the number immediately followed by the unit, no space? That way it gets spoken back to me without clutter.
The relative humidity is 16%
